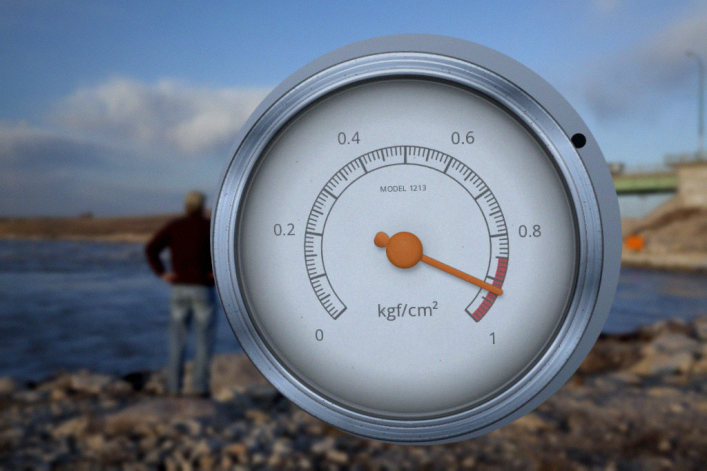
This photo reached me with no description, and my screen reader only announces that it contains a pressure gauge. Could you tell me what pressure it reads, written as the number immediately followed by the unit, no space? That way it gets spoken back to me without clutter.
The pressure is 0.92kg/cm²
